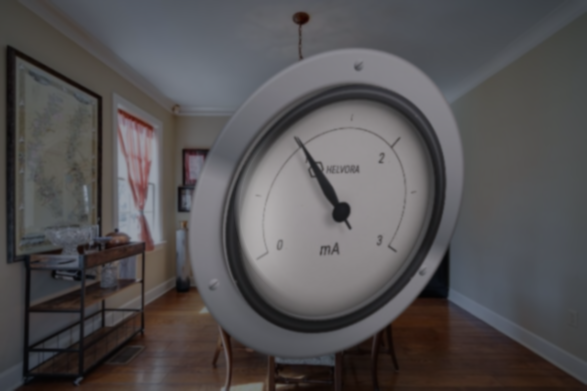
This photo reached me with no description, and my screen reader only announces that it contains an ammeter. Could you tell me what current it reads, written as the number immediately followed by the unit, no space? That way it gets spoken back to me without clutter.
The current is 1mA
